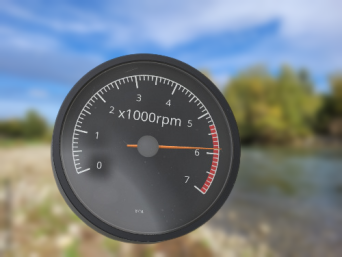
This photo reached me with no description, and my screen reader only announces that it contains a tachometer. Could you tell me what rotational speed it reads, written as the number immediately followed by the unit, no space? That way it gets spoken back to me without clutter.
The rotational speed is 5900rpm
